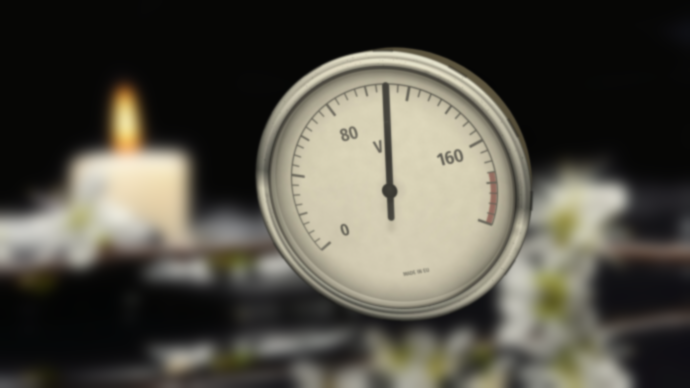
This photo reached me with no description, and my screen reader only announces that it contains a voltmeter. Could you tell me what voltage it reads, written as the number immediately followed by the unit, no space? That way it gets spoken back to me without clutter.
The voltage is 110V
